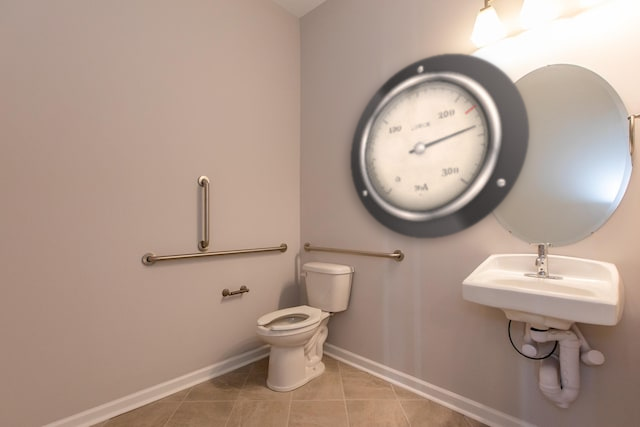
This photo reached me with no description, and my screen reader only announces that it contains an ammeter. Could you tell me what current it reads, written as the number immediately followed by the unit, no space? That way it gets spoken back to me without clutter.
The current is 240mA
